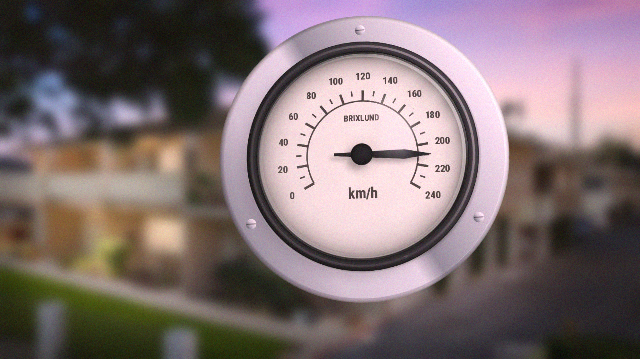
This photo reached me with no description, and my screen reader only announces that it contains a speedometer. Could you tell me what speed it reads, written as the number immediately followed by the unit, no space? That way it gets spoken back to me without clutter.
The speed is 210km/h
